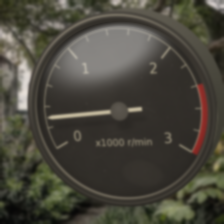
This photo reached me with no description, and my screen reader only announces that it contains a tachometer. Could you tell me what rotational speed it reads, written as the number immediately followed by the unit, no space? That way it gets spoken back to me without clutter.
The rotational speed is 300rpm
